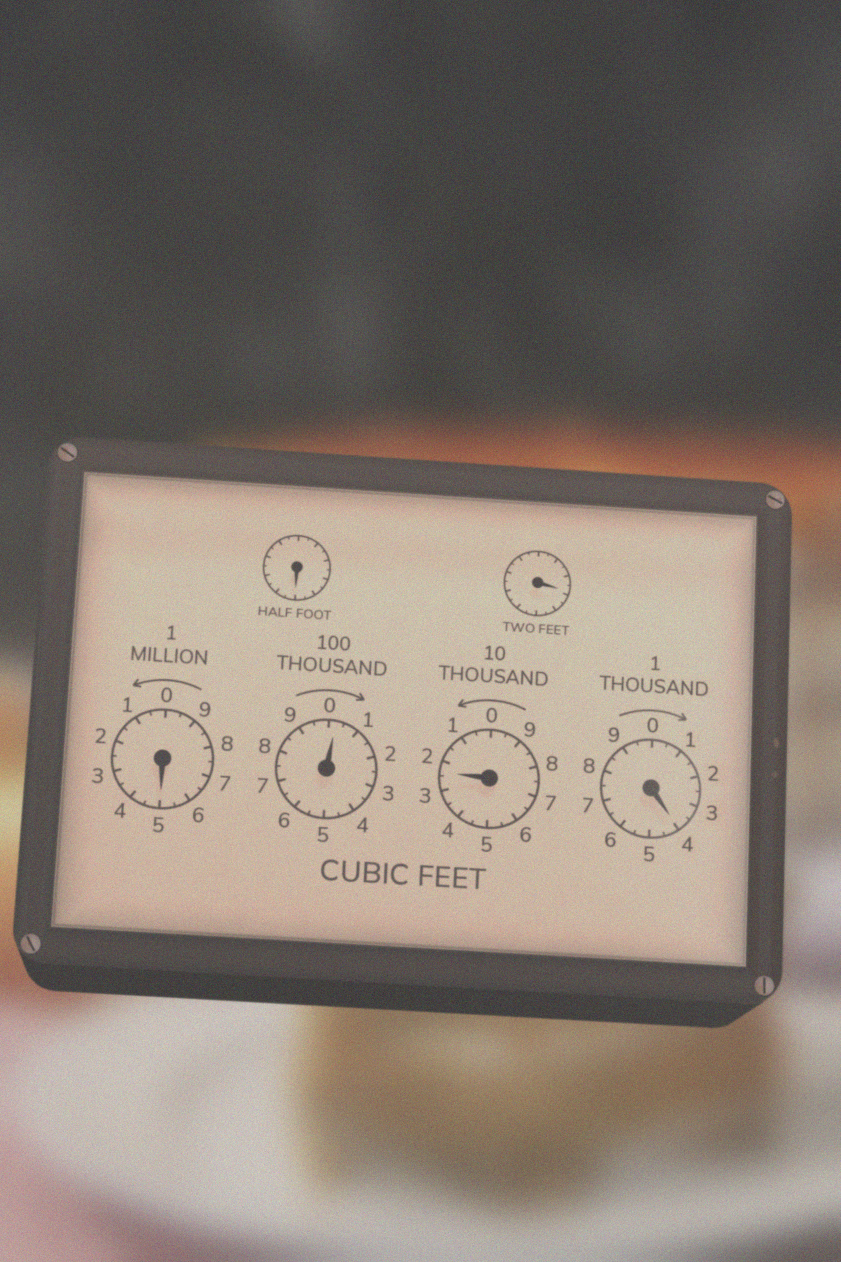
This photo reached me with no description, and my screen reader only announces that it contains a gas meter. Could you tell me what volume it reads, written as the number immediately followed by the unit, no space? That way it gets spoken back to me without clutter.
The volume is 502400ft³
